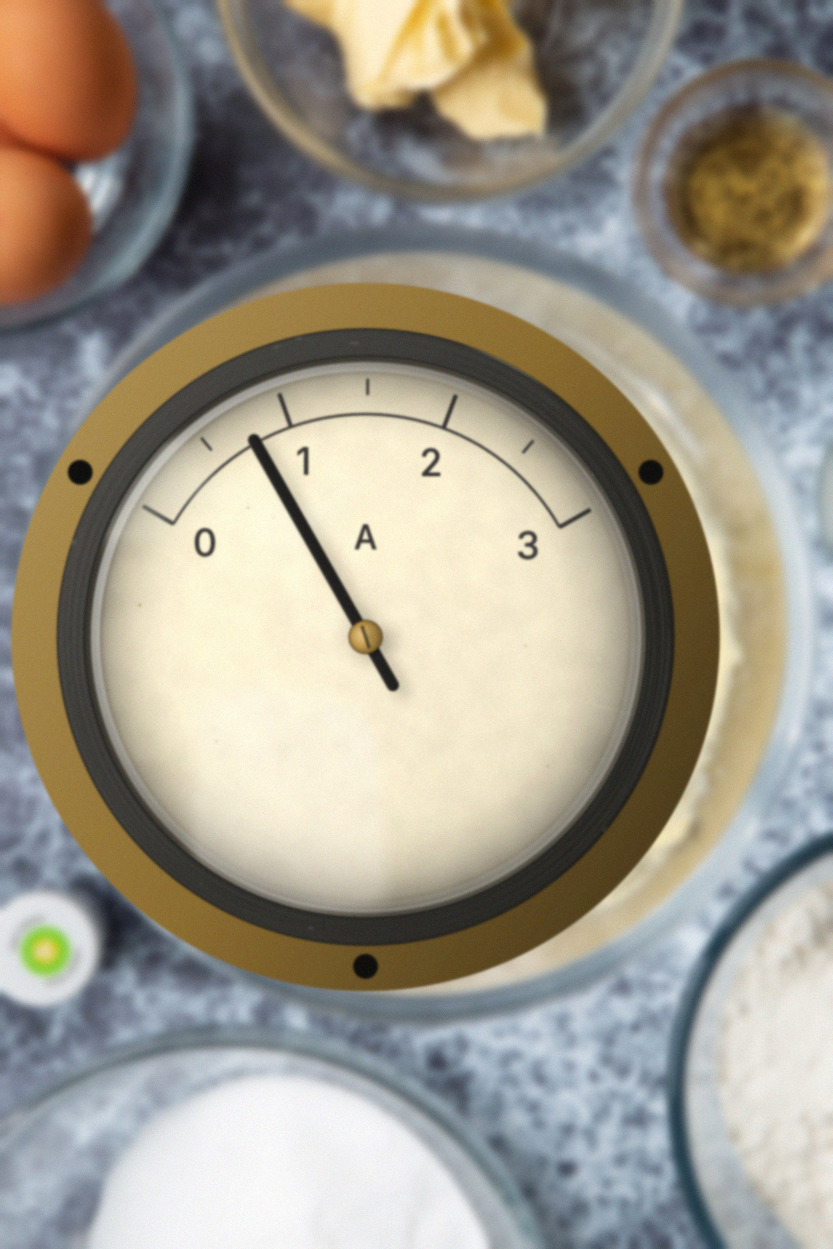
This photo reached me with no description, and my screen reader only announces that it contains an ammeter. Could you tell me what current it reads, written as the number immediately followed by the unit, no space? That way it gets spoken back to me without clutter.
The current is 0.75A
